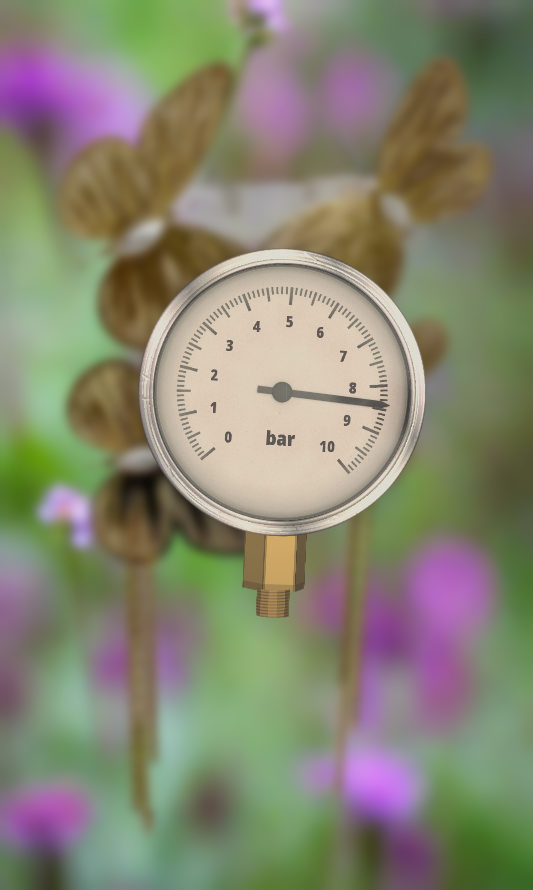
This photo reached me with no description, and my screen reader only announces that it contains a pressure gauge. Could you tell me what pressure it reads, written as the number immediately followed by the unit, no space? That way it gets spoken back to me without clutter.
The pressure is 8.4bar
